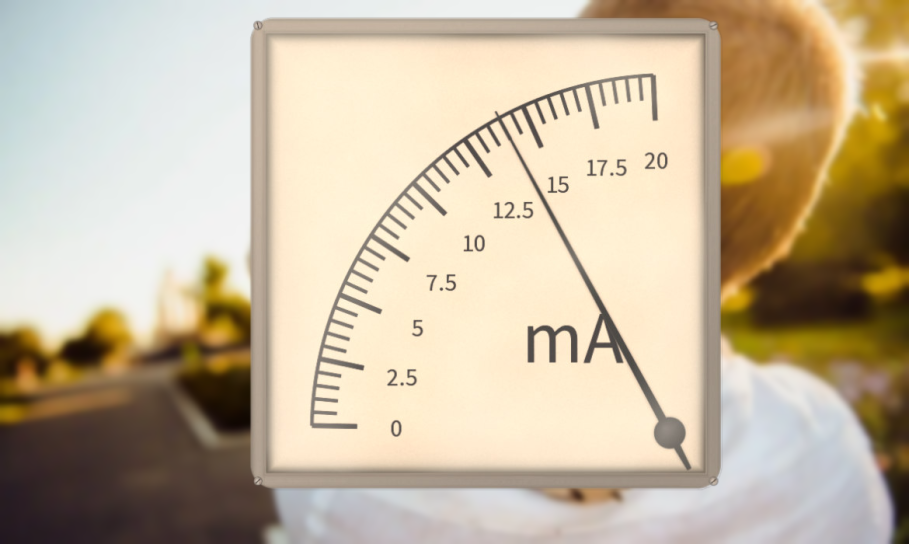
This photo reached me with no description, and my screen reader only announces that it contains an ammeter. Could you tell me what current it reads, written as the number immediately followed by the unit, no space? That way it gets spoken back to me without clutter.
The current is 14mA
